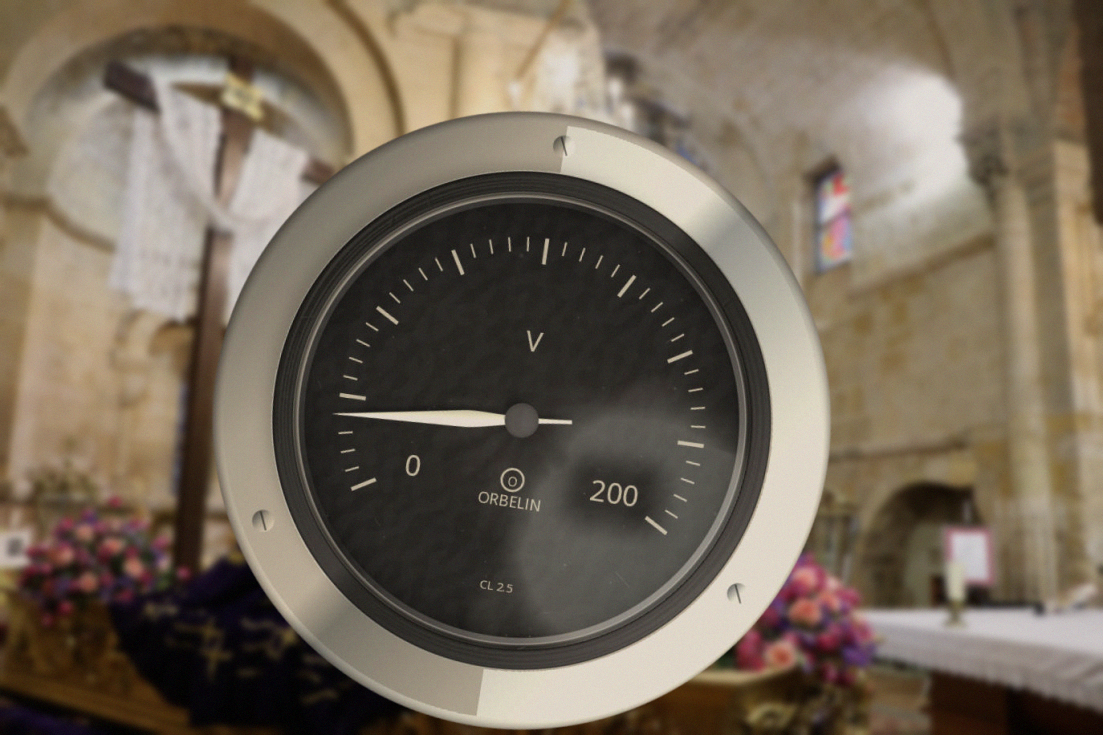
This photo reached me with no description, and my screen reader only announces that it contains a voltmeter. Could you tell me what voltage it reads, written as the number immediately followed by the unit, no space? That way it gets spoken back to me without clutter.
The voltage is 20V
